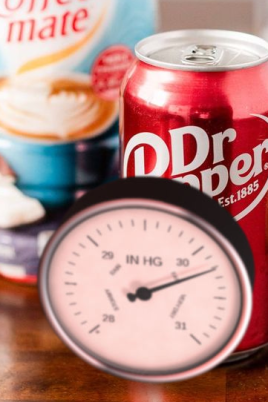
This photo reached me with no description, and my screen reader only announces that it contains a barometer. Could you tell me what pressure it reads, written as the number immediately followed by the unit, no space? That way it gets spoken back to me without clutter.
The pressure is 30.2inHg
